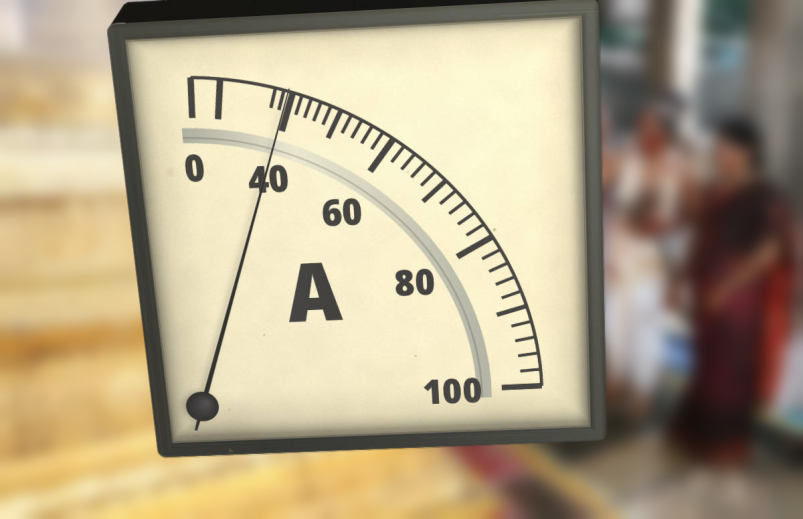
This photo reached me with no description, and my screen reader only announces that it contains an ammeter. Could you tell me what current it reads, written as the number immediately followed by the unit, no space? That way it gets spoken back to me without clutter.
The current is 39A
